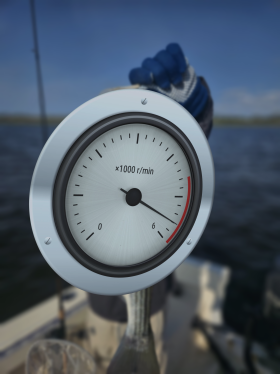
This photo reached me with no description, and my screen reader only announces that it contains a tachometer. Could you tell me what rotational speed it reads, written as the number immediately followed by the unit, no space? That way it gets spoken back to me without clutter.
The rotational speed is 5600rpm
